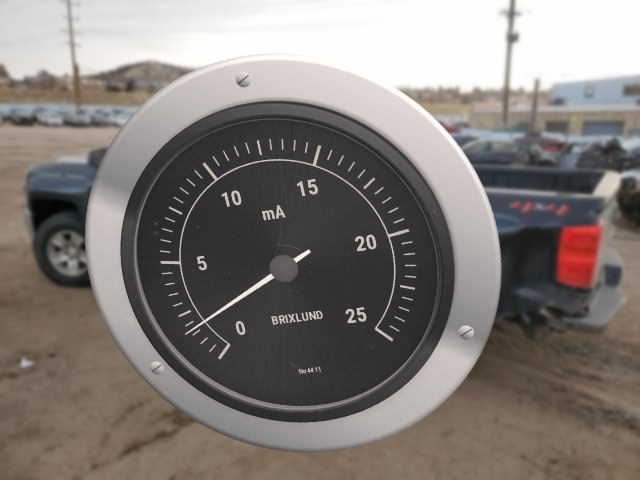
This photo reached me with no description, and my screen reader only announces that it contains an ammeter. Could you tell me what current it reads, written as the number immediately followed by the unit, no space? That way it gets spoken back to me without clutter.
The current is 1.75mA
